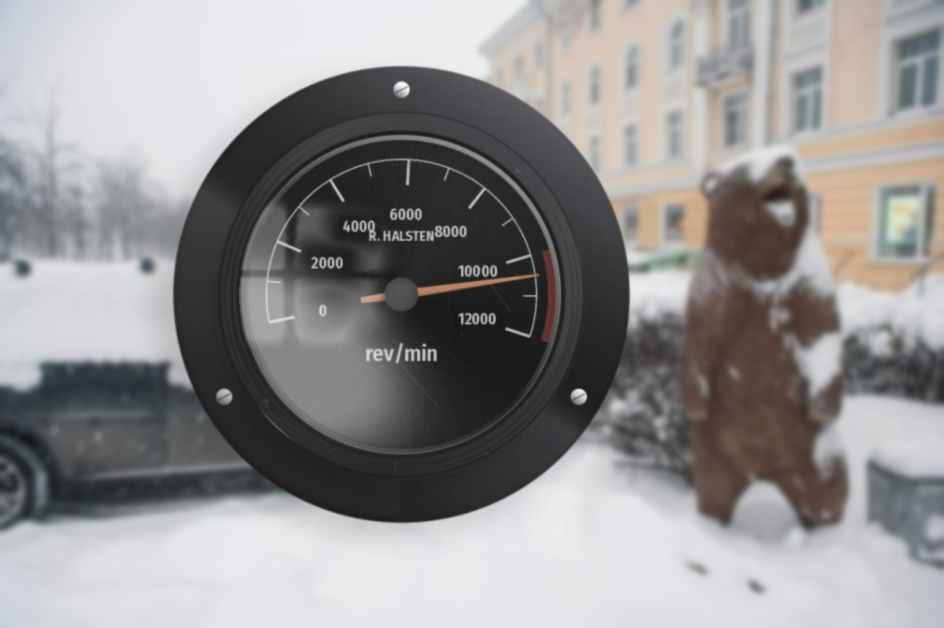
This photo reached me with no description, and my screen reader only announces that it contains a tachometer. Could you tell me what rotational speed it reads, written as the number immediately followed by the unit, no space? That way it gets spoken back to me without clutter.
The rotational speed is 10500rpm
